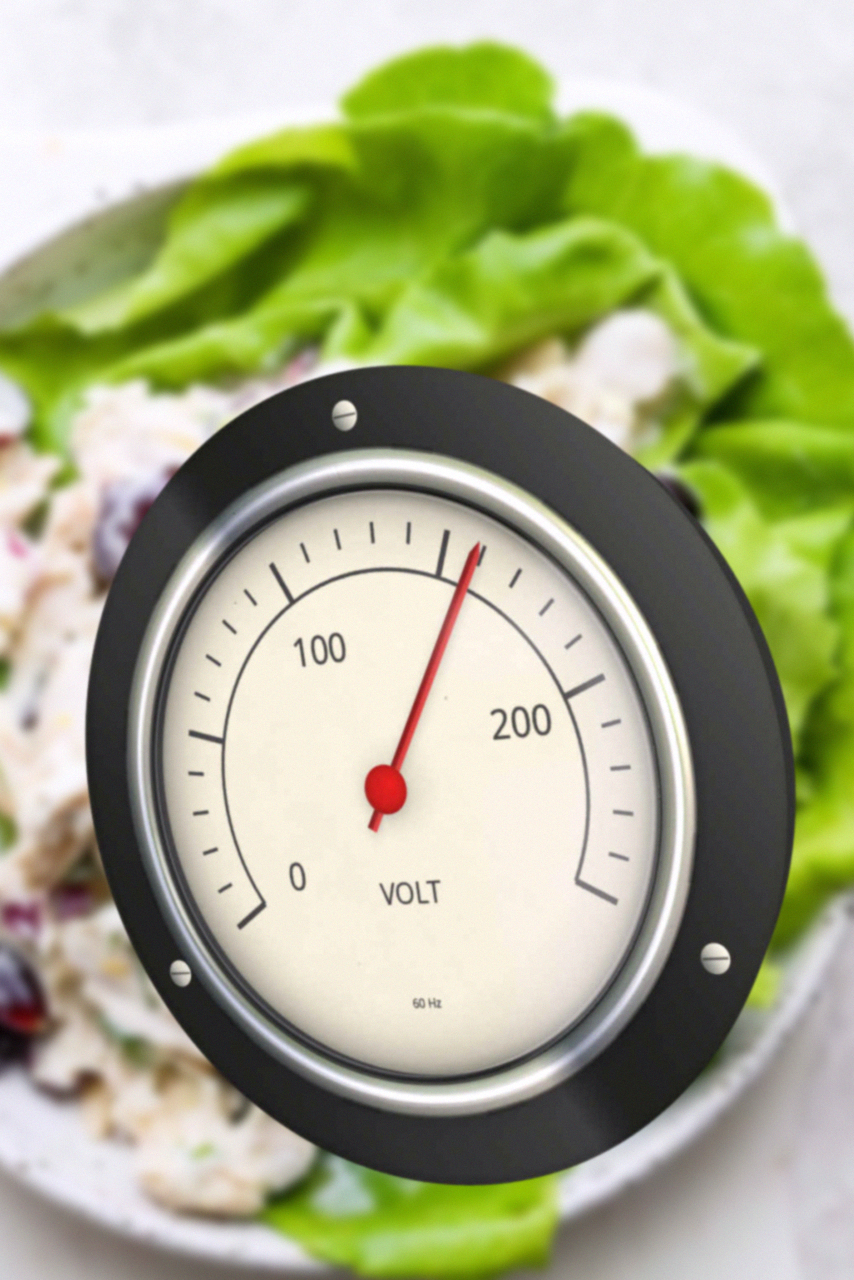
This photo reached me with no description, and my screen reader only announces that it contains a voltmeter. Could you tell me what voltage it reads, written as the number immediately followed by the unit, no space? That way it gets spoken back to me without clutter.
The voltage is 160V
